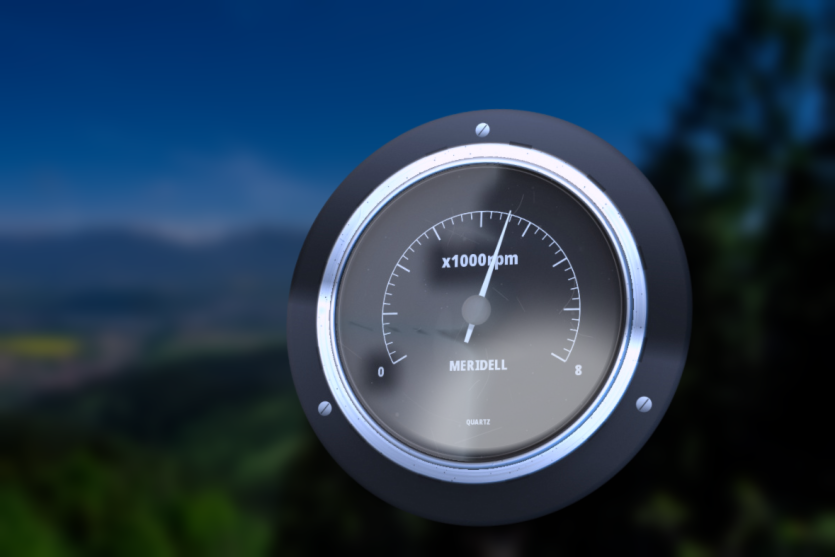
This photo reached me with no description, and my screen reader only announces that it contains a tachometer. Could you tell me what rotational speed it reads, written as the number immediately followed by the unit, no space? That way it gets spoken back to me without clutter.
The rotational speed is 4600rpm
